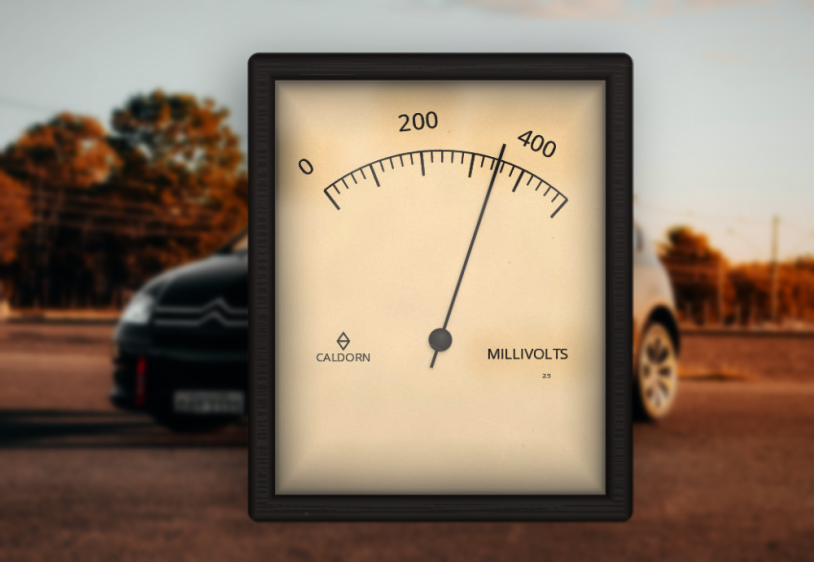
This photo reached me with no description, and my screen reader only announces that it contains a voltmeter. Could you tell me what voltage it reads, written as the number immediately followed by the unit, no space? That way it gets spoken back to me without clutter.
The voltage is 350mV
